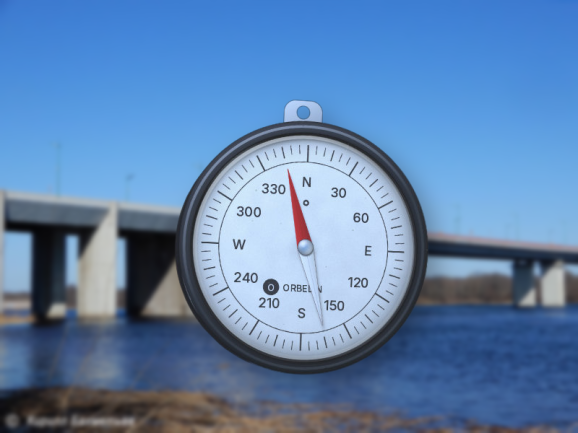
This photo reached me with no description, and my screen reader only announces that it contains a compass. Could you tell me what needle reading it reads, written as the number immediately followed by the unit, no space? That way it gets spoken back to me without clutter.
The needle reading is 345°
